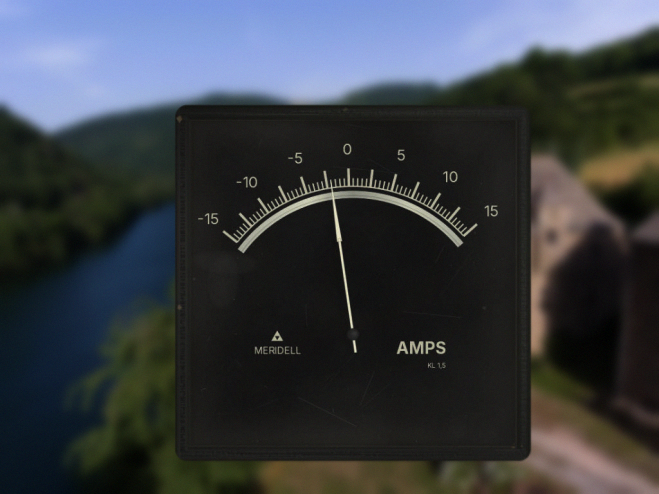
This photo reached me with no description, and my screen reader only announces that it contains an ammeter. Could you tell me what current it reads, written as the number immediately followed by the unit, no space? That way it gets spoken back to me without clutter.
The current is -2A
